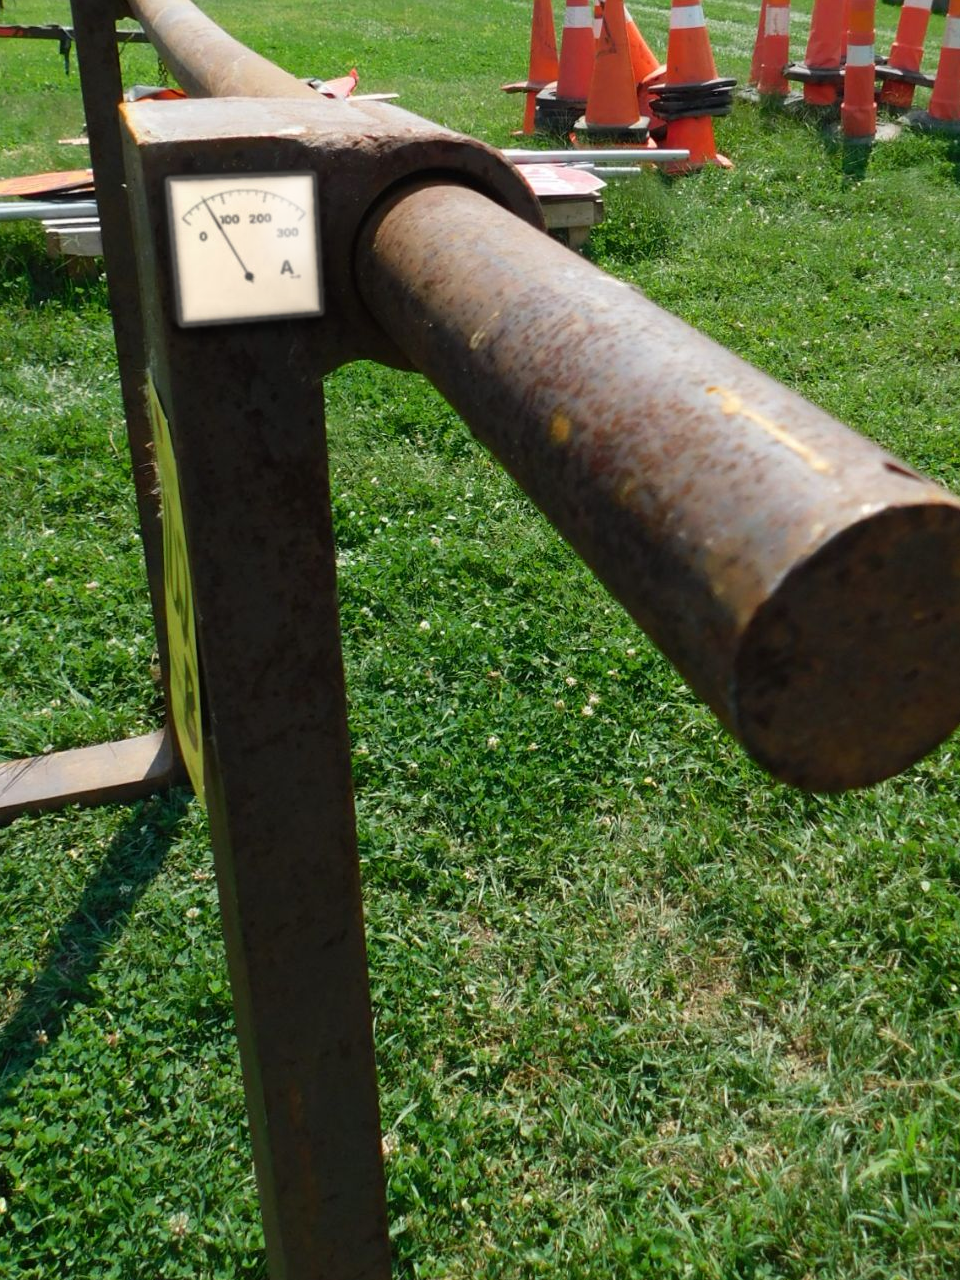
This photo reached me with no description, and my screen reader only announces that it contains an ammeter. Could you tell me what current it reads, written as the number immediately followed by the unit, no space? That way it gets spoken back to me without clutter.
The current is 60A
